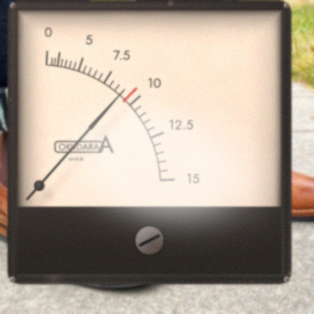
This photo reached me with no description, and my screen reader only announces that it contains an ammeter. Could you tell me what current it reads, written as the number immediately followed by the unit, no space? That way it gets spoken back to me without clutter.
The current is 9A
